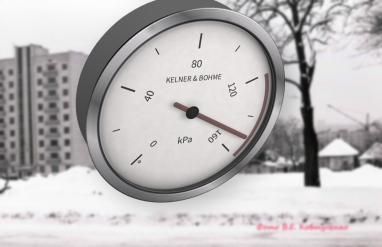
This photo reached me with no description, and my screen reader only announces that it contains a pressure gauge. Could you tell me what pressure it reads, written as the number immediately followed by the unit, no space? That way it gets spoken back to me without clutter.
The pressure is 150kPa
